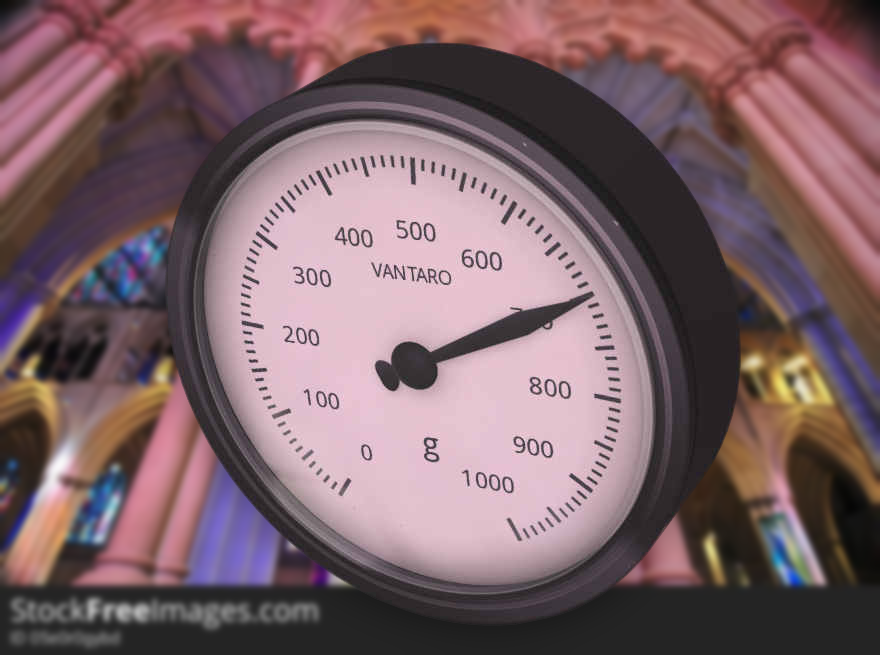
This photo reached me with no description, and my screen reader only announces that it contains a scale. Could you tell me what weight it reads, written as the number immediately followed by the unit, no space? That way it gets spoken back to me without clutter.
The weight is 700g
